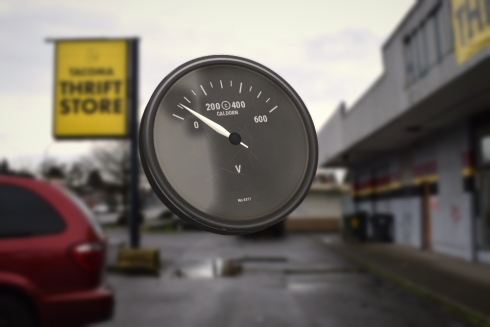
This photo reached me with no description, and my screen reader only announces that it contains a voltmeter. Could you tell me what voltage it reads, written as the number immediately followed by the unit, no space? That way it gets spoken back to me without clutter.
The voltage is 50V
